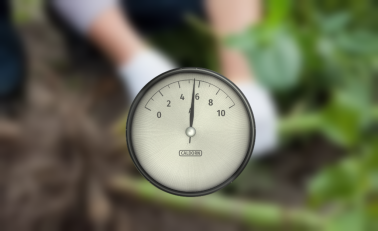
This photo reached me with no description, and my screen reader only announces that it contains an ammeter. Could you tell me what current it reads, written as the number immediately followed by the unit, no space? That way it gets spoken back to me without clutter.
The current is 5.5A
